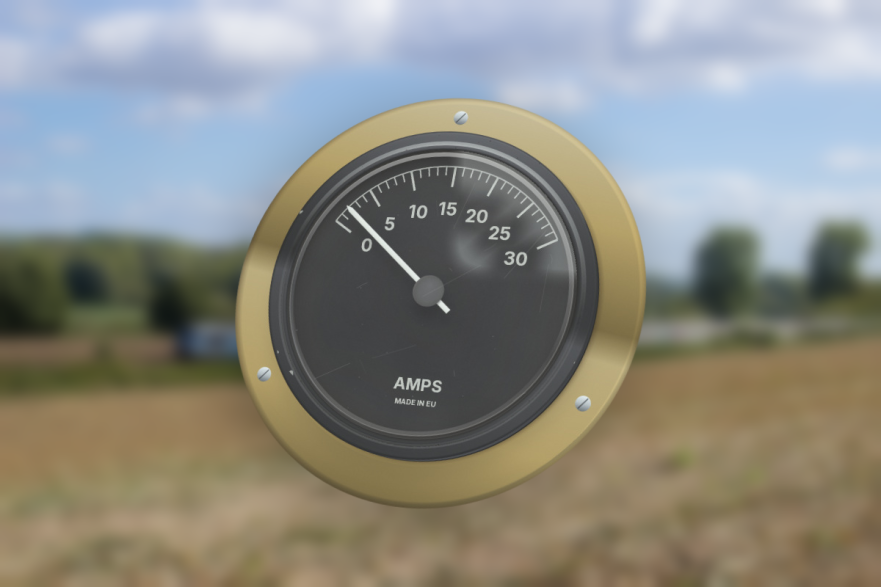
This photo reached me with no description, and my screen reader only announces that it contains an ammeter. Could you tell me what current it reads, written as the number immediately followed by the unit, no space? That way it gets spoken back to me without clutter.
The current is 2A
